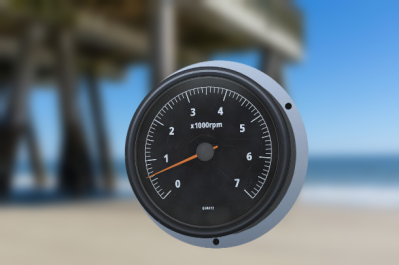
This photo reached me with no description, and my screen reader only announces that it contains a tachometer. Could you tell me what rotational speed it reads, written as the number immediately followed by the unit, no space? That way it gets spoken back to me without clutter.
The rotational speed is 600rpm
